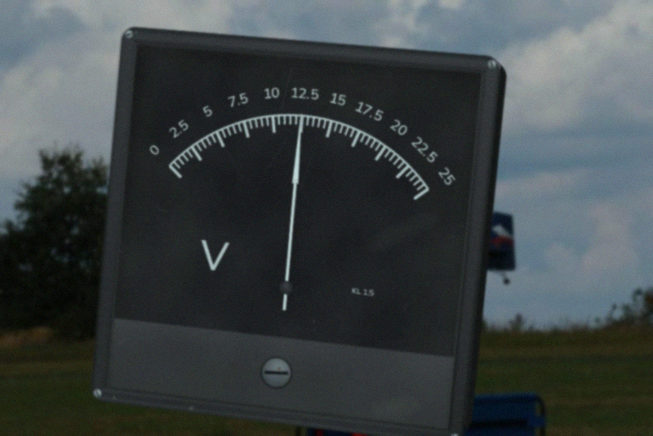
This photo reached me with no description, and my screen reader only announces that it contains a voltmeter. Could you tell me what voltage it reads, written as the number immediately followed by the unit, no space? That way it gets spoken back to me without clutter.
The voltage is 12.5V
